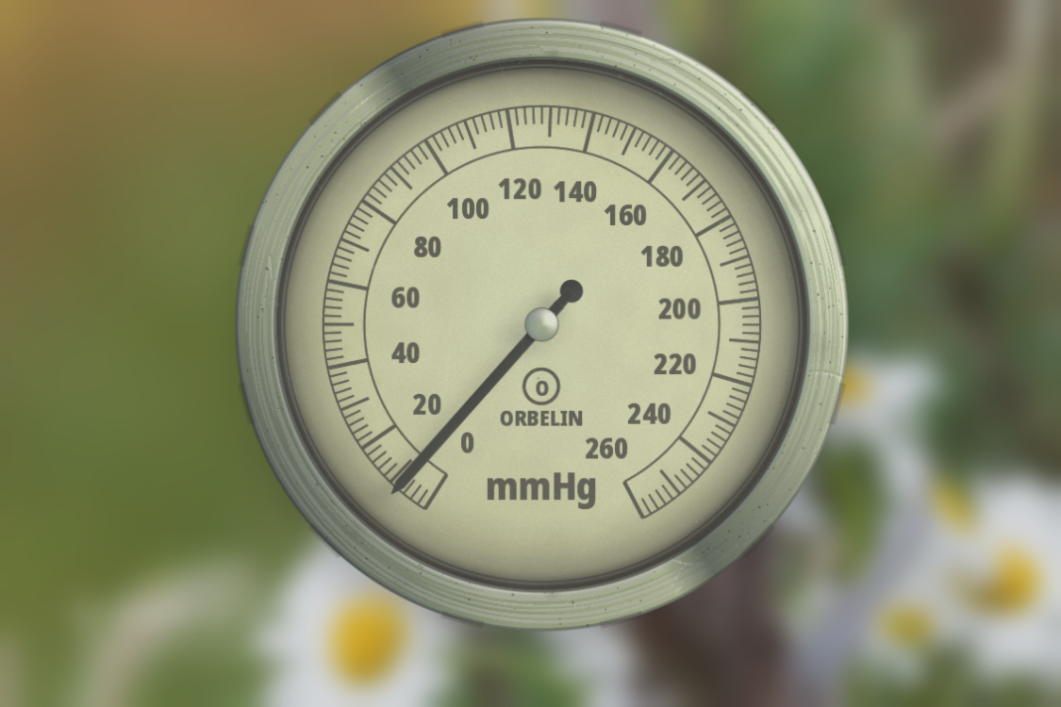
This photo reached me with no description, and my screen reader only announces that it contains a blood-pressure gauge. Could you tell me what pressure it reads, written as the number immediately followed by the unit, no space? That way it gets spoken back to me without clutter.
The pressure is 8mmHg
